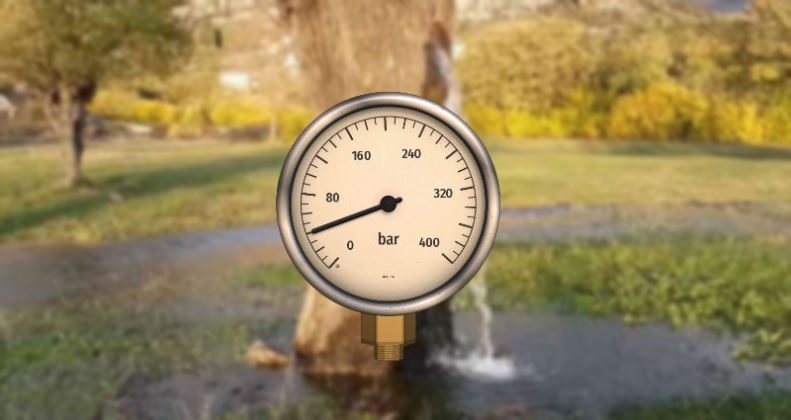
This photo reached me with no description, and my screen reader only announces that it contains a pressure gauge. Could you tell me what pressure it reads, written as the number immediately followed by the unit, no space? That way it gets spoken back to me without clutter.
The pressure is 40bar
